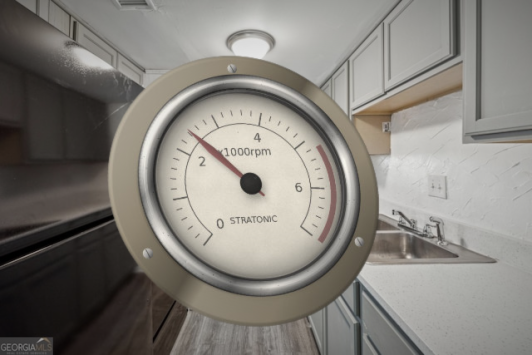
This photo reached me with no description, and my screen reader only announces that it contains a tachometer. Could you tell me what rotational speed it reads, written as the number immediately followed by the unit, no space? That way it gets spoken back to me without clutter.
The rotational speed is 2400rpm
